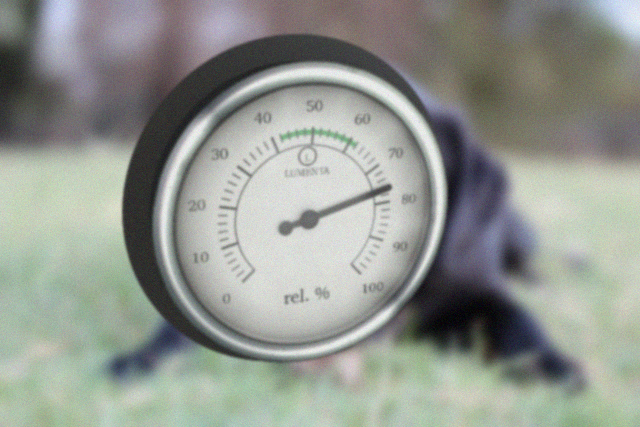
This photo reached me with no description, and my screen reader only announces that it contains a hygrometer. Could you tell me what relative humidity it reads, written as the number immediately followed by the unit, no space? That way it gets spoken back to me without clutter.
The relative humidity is 76%
